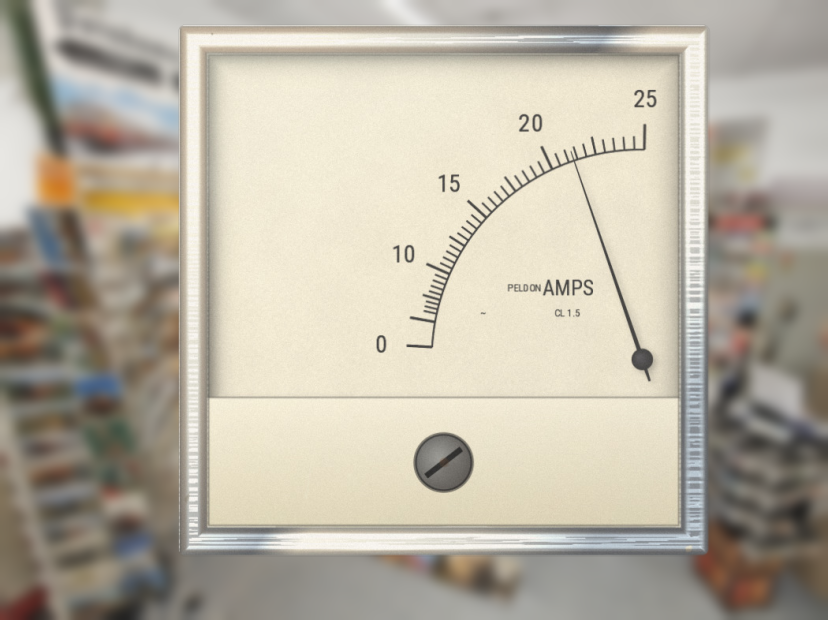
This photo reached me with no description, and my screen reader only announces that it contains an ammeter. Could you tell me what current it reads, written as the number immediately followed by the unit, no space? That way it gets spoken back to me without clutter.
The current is 21.25A
